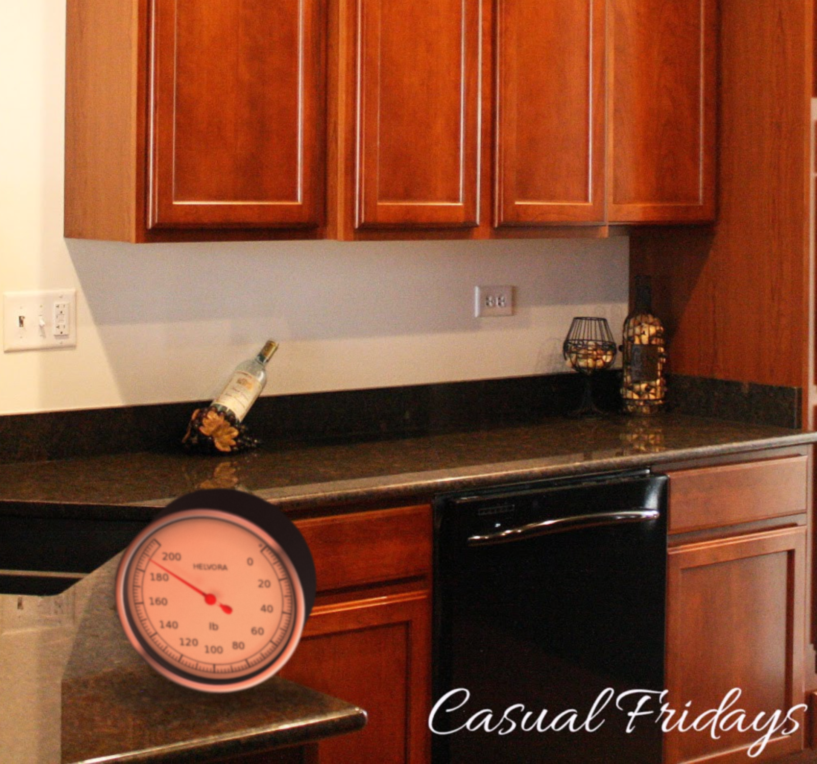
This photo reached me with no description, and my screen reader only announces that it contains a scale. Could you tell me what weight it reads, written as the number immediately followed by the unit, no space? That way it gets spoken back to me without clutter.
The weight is 190lb
